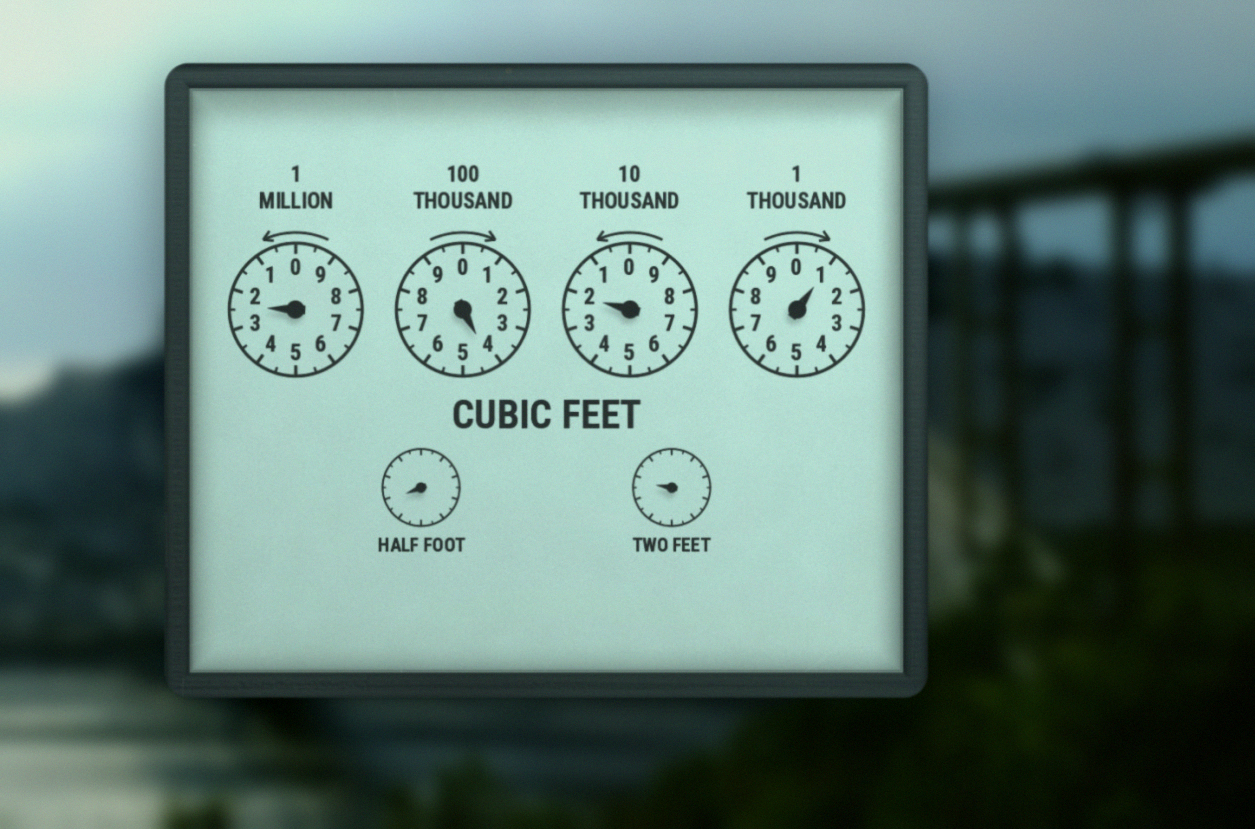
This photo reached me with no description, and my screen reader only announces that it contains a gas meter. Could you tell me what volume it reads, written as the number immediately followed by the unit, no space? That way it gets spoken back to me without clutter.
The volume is 242100ft³
